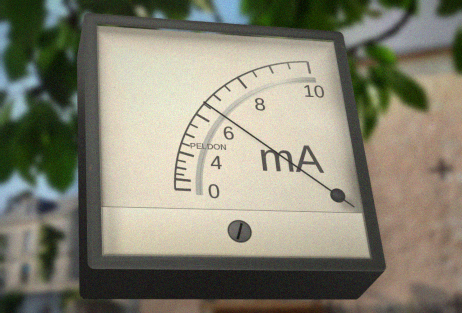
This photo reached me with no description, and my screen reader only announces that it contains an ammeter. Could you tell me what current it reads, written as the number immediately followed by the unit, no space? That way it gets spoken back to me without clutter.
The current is 6.5mA
